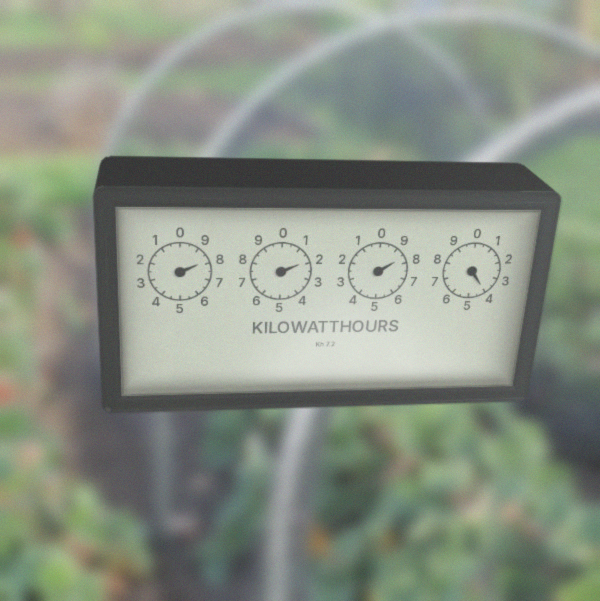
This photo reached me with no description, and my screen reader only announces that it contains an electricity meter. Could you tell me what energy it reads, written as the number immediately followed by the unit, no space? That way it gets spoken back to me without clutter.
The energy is 8184kWh
